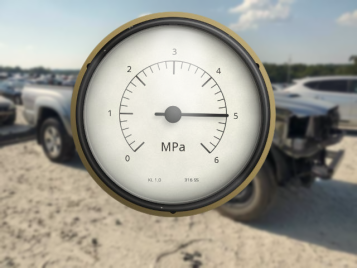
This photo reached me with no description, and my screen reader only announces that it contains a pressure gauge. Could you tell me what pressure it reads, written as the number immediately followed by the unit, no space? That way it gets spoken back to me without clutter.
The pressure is 5MPa
